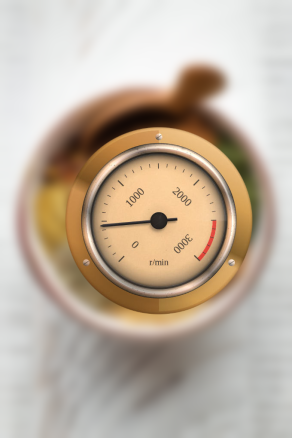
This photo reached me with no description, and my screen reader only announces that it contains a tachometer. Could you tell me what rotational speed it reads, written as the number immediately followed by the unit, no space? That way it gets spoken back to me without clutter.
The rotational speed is 450rpm
